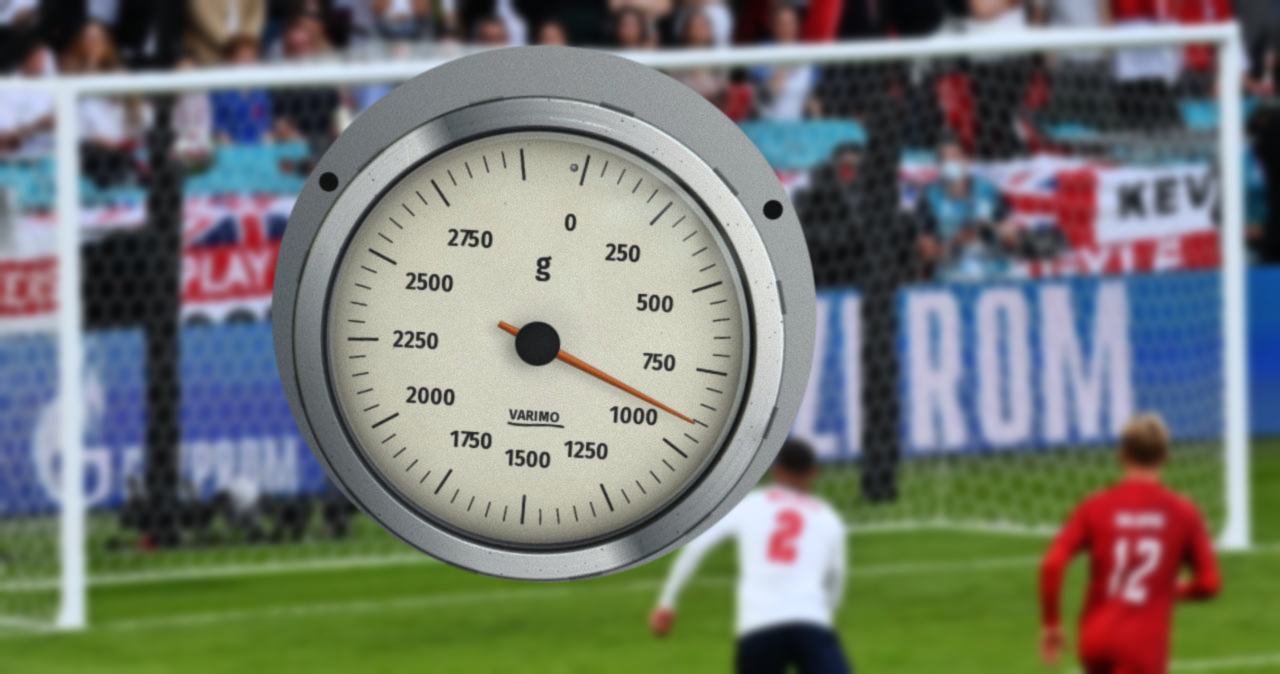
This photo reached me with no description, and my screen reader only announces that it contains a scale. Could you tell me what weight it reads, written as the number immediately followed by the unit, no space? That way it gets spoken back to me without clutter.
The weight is 900g
